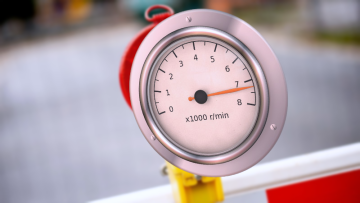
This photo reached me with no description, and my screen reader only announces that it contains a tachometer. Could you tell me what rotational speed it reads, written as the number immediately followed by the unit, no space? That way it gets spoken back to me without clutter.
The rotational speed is 7250rpm
